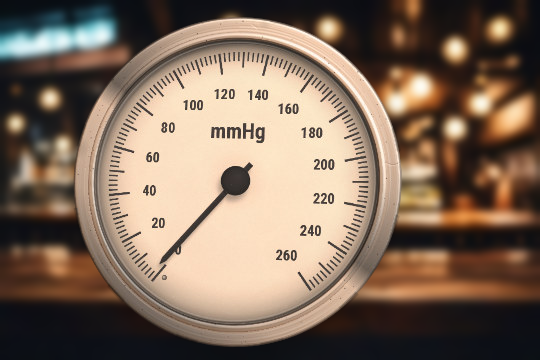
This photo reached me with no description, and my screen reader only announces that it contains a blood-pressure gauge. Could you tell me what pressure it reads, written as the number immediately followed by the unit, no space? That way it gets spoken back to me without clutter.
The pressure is 2mmHg
